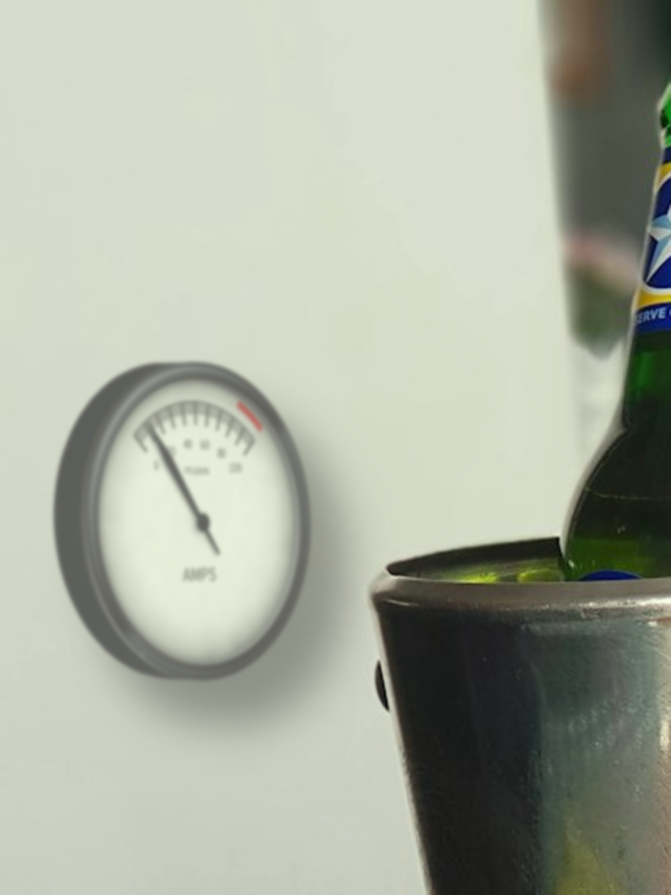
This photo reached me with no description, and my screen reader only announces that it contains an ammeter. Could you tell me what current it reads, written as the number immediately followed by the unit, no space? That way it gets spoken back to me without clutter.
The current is 10A
